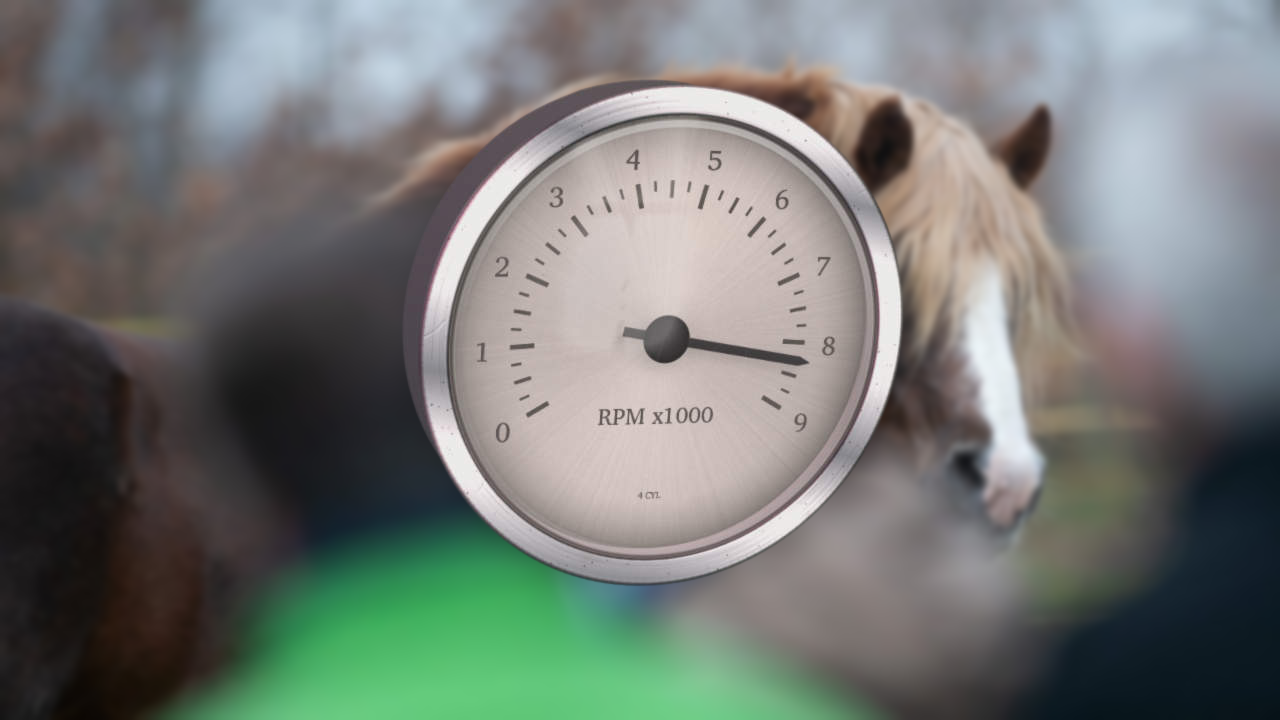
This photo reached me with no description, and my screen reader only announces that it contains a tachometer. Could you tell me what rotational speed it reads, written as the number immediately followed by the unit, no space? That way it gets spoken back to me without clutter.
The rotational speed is 8250rpm
